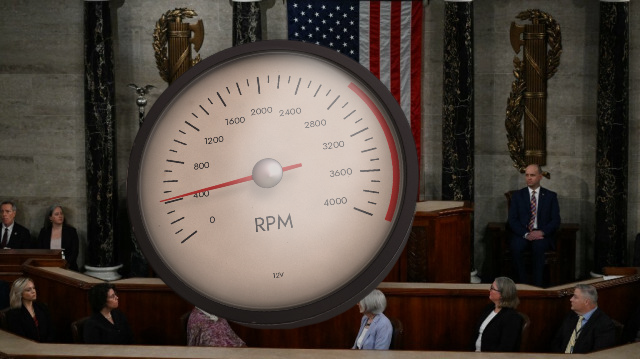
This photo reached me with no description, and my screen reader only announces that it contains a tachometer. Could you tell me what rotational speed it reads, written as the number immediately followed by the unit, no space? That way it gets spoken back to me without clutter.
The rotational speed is 400rpm
